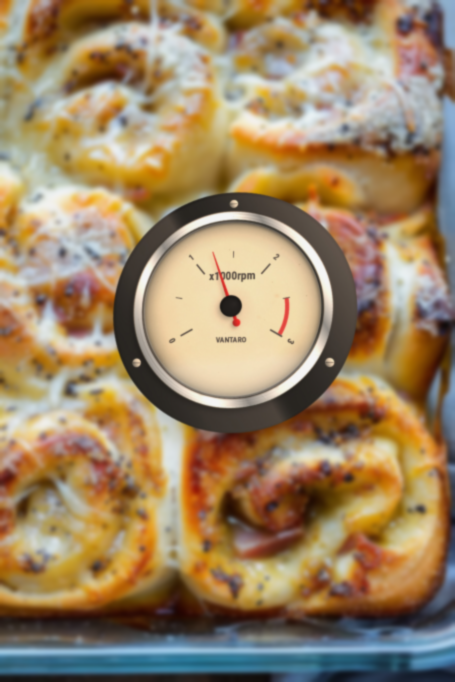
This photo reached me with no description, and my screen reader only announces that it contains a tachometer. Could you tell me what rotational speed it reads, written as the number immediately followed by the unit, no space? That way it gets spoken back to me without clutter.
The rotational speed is 1250rpm
